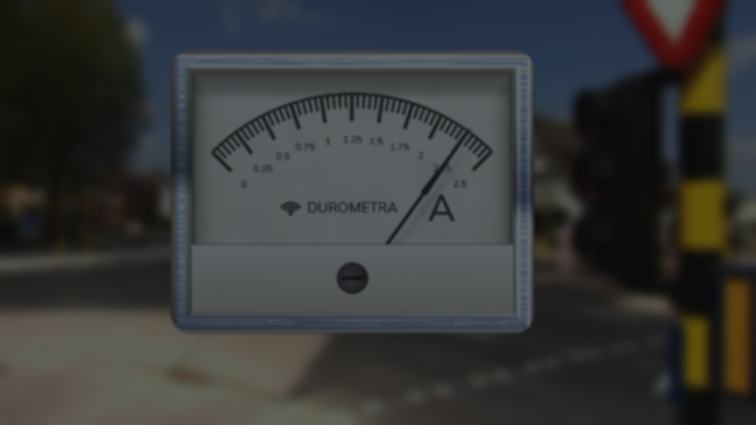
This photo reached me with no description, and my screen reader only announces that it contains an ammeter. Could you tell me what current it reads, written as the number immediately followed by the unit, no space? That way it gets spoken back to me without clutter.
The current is 2.25A
